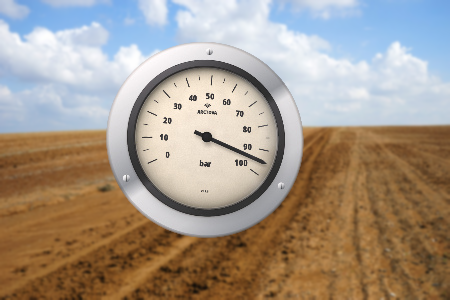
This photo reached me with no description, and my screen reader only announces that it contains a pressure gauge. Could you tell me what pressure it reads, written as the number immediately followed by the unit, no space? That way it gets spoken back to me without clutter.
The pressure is 95bar
